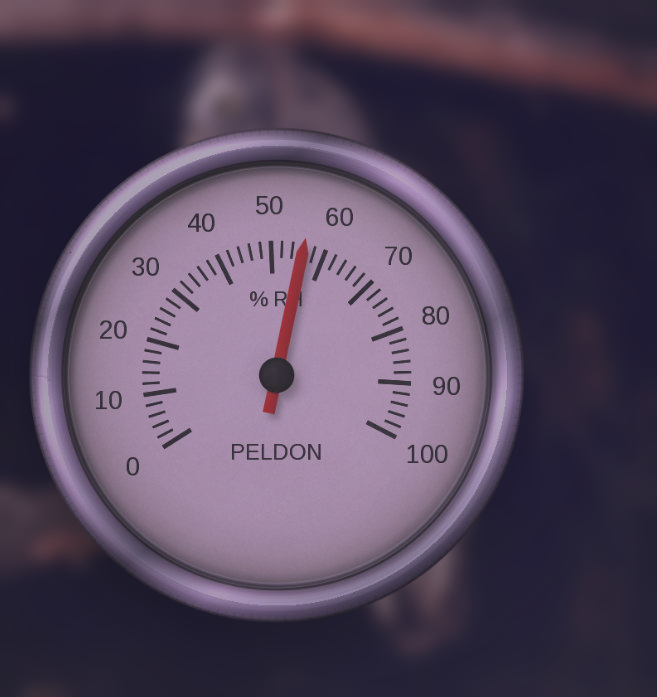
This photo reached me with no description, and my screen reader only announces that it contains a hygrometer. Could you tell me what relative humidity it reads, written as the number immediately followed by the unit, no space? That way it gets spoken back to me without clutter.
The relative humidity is 56%
